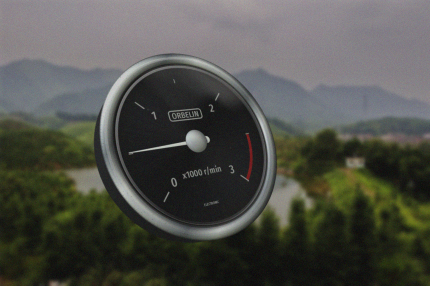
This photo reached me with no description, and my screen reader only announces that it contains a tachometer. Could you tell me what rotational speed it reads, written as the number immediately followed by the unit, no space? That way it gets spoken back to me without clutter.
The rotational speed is 500rpm
